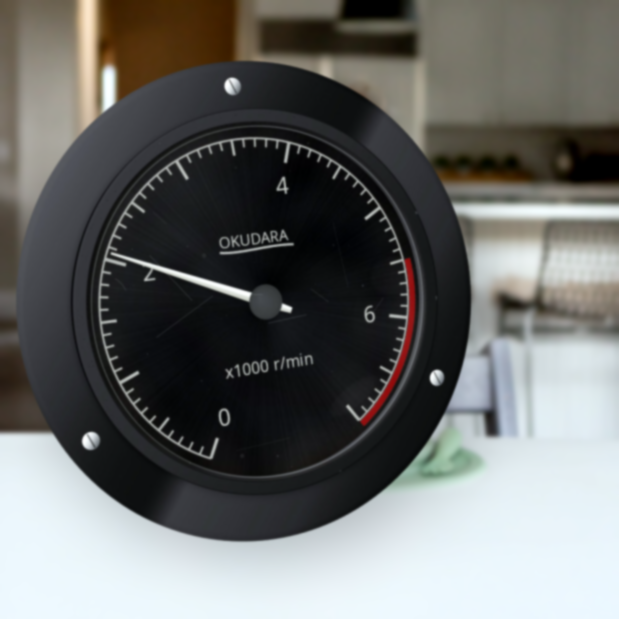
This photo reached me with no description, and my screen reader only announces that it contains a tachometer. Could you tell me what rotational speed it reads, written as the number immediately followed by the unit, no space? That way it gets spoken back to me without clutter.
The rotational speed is 2050rpm
